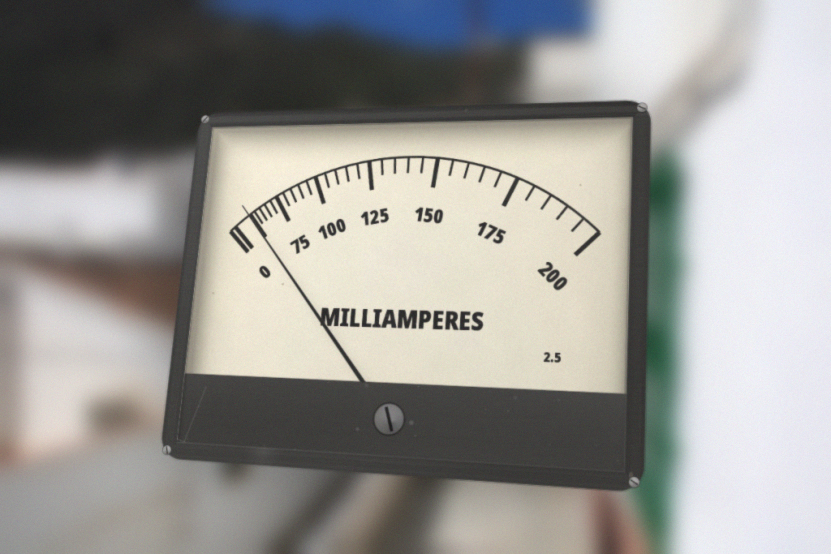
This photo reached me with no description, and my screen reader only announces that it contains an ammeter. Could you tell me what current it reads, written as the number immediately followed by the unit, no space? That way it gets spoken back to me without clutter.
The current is 50mA
